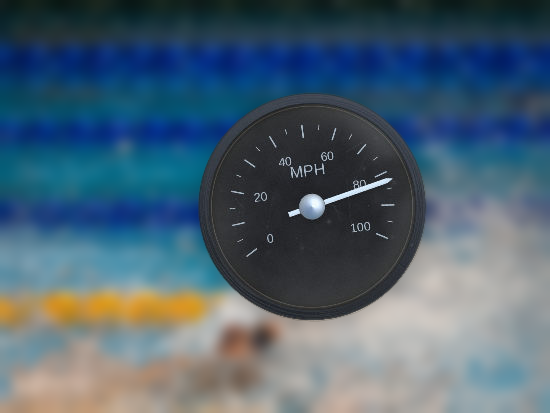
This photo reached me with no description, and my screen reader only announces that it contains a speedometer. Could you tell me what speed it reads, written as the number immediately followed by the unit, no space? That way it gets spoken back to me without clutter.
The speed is 82.5mph
